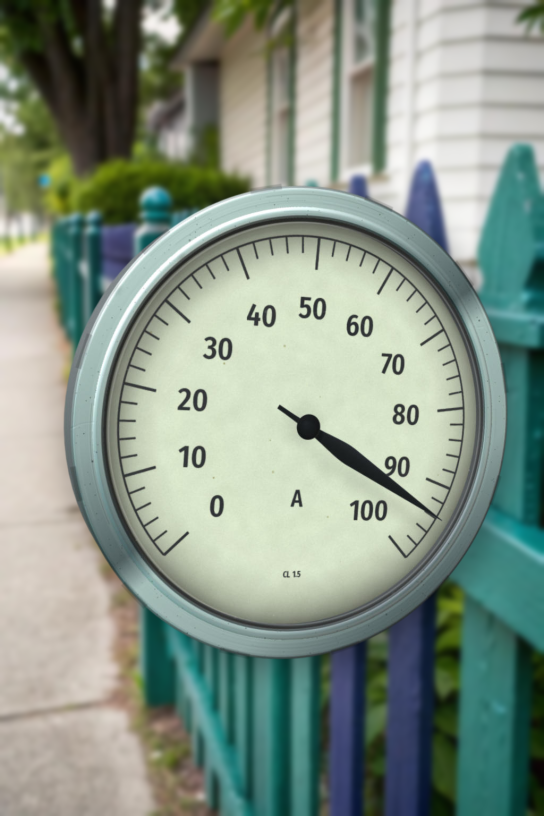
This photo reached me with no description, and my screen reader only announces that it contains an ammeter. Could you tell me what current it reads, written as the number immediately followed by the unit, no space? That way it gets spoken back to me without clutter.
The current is 94A
